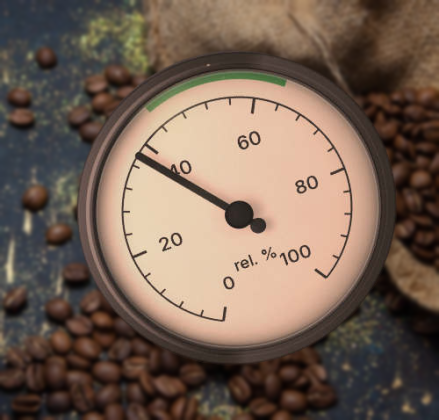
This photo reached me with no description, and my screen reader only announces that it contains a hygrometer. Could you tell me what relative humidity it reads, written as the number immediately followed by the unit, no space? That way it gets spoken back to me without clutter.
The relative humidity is 38%
